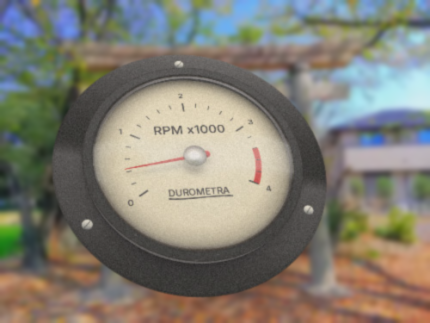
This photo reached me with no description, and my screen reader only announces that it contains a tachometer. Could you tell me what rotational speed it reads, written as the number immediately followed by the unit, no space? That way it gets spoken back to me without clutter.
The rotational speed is 400rpm
